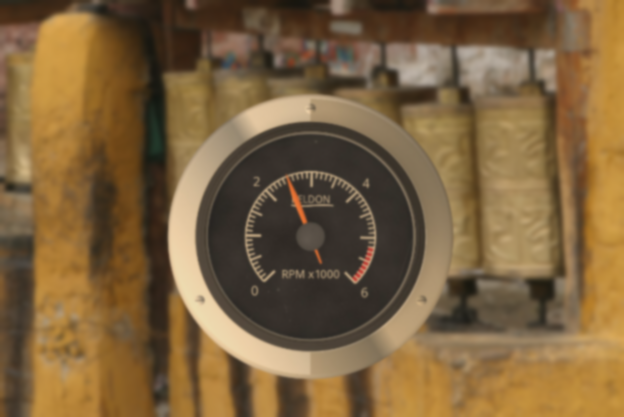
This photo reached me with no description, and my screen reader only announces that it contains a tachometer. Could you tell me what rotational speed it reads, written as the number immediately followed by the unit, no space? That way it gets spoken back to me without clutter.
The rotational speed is 2500rpm
